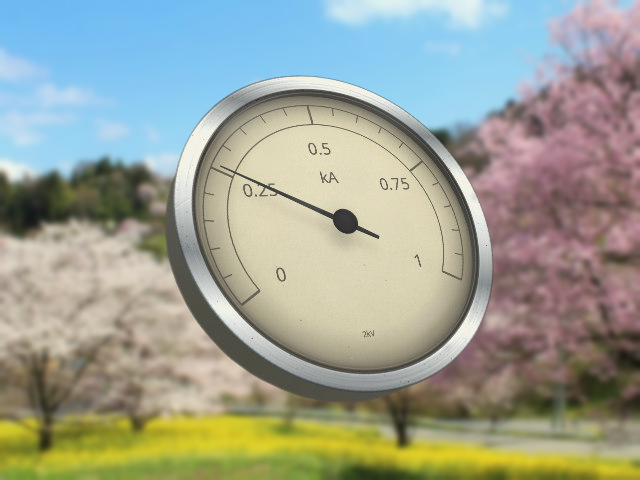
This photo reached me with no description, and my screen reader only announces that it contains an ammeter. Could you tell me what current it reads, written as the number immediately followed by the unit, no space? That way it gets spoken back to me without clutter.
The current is 0.25kA
